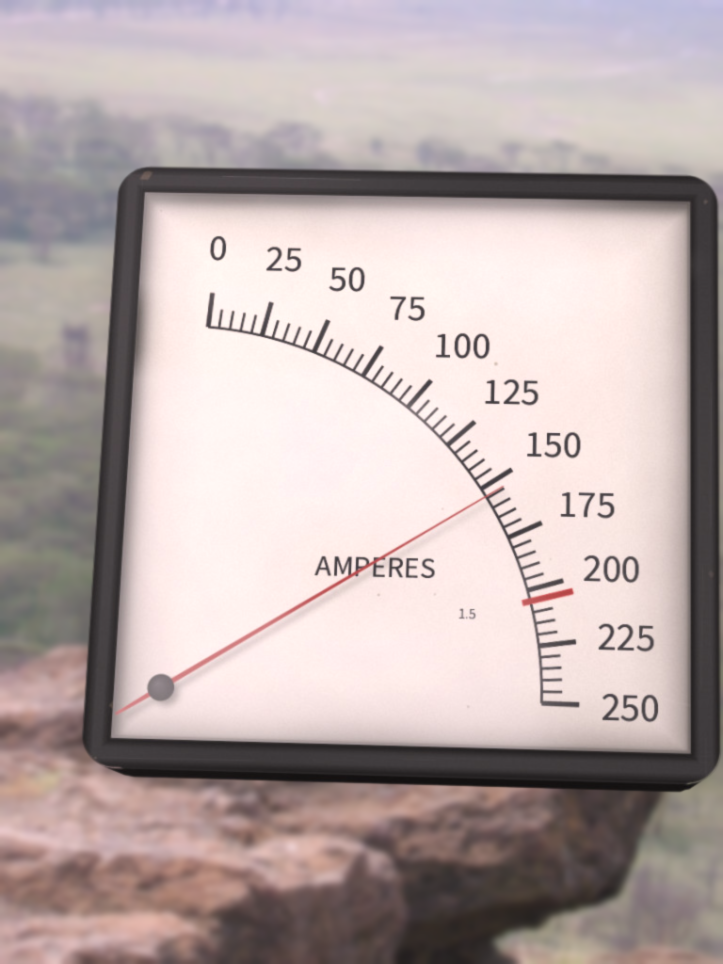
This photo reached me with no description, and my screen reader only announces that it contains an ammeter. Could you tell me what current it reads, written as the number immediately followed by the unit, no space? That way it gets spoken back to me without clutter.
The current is 155A
